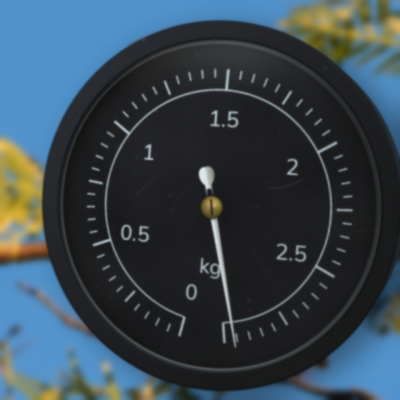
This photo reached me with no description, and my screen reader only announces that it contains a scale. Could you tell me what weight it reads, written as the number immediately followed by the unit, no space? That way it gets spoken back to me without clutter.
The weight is 2.95kg
